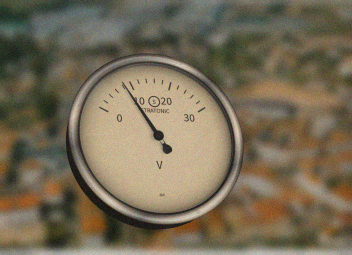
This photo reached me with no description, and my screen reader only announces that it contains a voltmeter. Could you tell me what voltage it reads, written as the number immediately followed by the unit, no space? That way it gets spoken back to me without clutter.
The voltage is 8V
